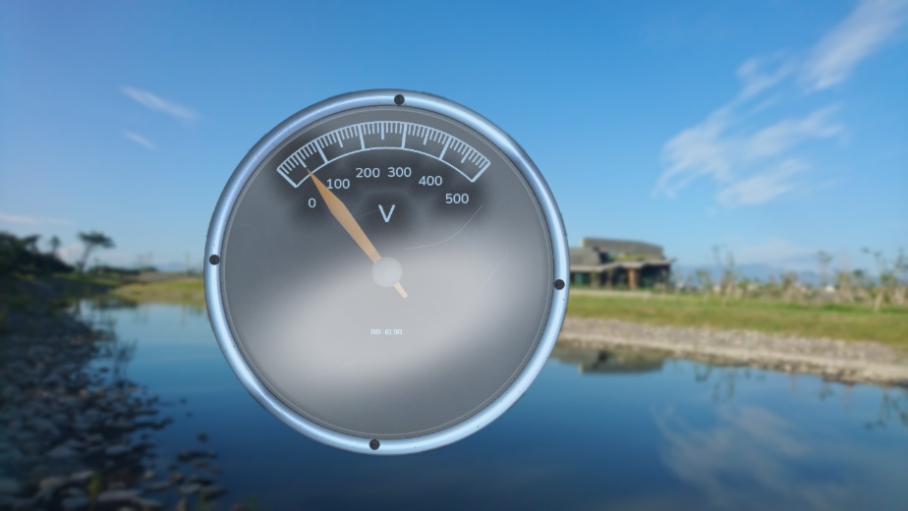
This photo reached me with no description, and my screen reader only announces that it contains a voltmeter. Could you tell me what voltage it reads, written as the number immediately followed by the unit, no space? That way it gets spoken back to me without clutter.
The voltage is 50V
